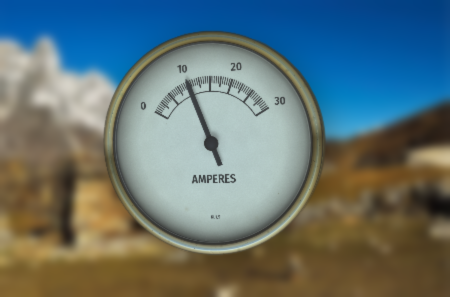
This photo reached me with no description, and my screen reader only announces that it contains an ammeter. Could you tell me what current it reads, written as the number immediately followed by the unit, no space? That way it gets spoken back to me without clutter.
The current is 10A
